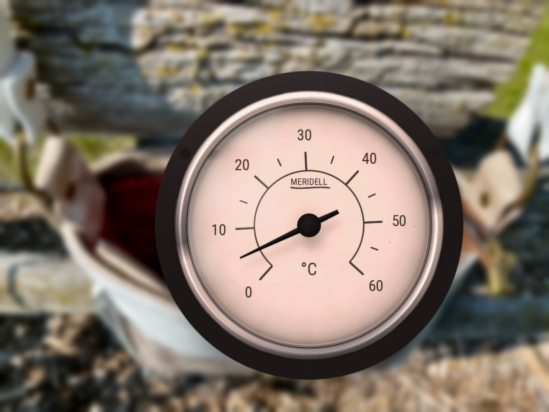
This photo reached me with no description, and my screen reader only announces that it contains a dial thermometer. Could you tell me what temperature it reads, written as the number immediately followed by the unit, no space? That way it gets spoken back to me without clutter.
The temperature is 5°C
